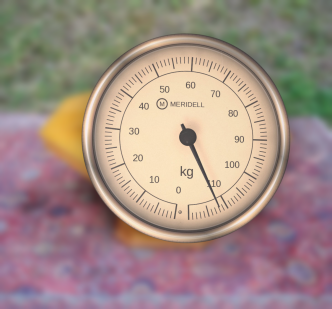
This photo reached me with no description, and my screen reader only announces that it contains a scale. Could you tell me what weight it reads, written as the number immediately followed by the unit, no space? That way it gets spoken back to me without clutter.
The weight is 112kg
